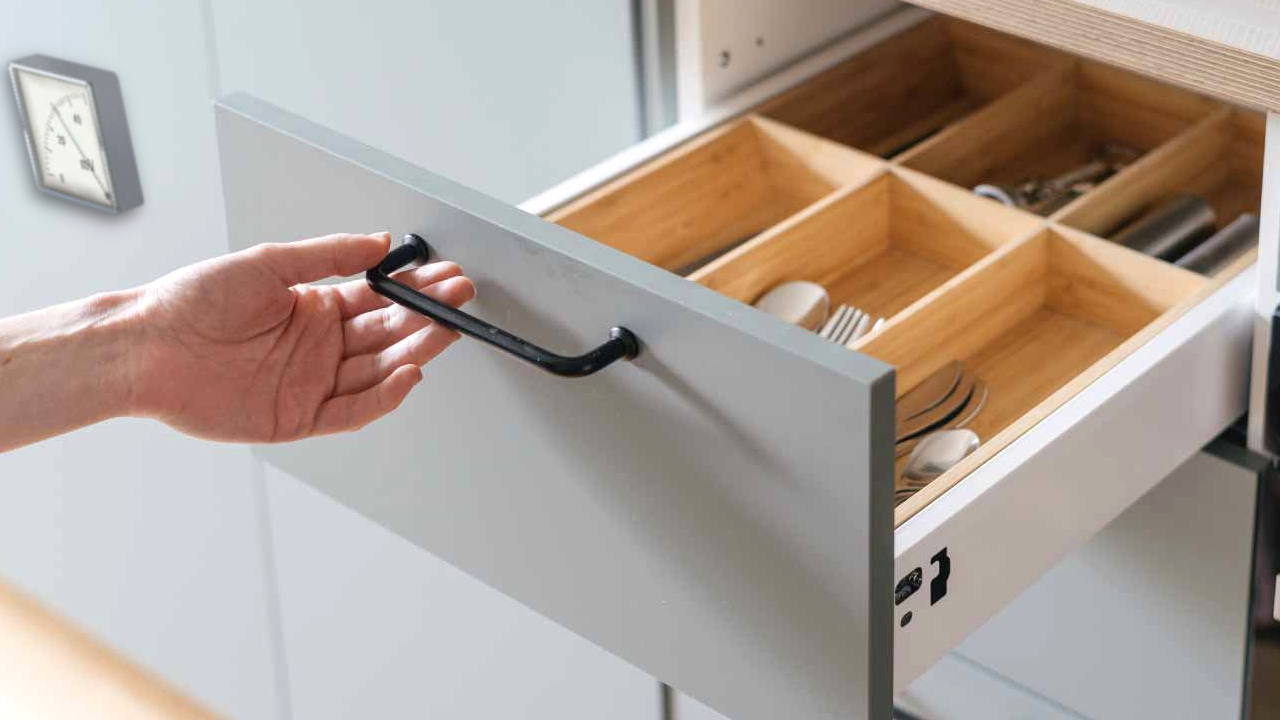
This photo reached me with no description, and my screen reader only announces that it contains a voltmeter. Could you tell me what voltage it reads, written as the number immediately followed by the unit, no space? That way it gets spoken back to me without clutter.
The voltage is 30mV
